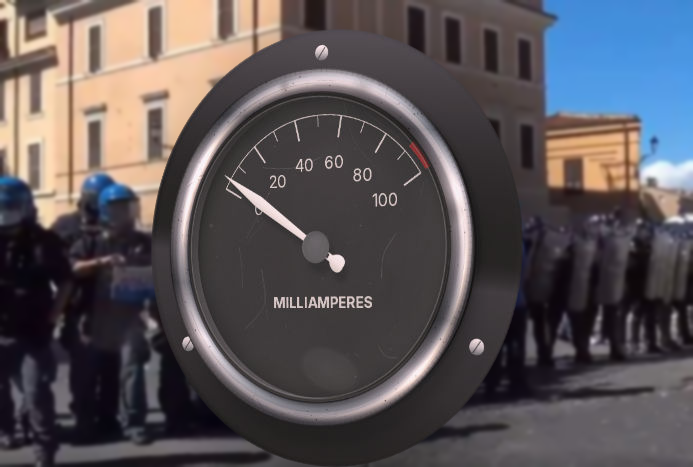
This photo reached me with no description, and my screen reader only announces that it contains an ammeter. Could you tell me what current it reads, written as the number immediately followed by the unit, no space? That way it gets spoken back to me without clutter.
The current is 5mA
